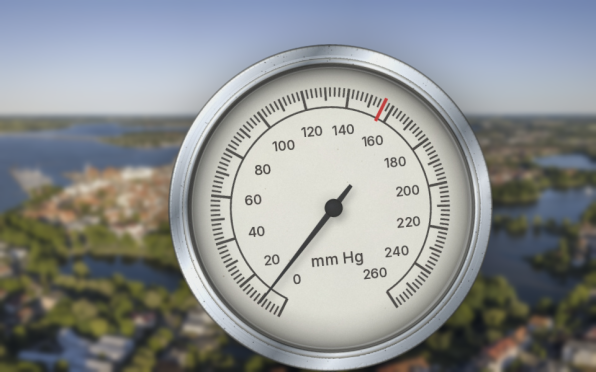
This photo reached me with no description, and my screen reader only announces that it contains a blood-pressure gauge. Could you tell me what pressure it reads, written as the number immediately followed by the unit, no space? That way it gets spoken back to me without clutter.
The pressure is 10mmHg
